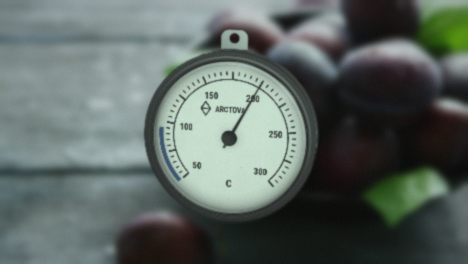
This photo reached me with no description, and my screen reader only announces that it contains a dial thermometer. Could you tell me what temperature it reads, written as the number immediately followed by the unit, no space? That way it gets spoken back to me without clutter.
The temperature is 200°C
